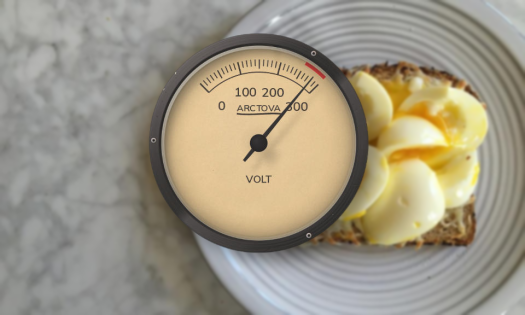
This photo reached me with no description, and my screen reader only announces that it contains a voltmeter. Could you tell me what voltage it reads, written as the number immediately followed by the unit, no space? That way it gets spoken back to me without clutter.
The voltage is 280V
